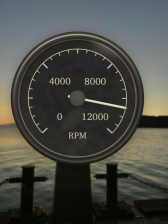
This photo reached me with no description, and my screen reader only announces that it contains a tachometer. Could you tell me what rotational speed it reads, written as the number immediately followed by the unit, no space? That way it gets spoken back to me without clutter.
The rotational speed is 10500rpm
